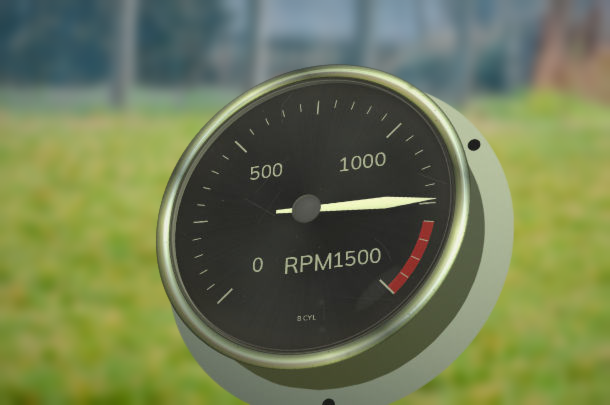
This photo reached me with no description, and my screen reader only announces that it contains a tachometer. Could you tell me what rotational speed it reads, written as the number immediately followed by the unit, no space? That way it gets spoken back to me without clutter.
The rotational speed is 1250rpm
